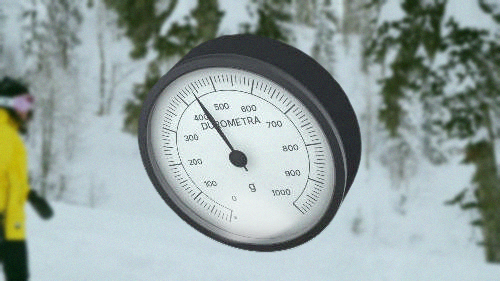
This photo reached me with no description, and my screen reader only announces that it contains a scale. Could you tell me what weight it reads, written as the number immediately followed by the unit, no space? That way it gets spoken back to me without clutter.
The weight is 450g
